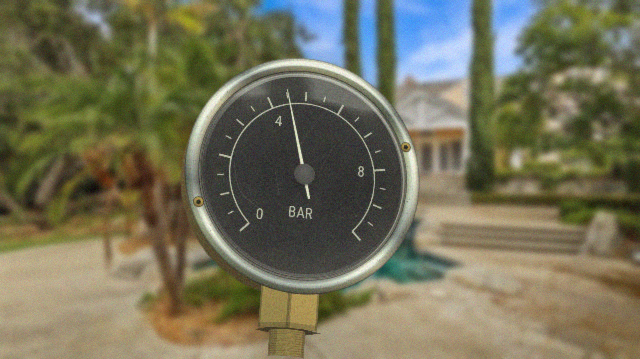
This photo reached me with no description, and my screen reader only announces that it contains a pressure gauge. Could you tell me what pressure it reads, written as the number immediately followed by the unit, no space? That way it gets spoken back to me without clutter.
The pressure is 4.5bar
